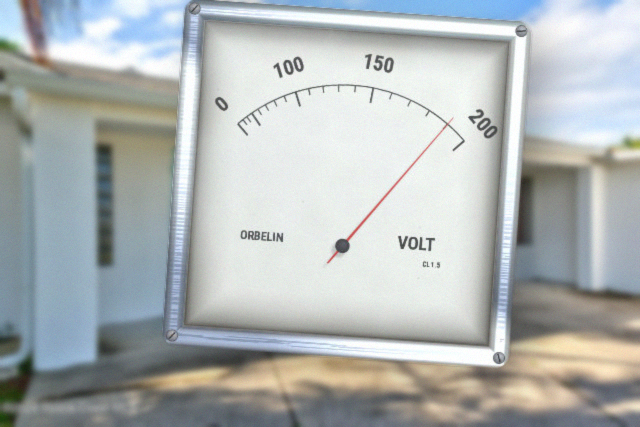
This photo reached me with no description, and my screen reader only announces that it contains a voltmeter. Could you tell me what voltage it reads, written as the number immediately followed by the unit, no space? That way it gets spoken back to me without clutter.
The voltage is 190V
